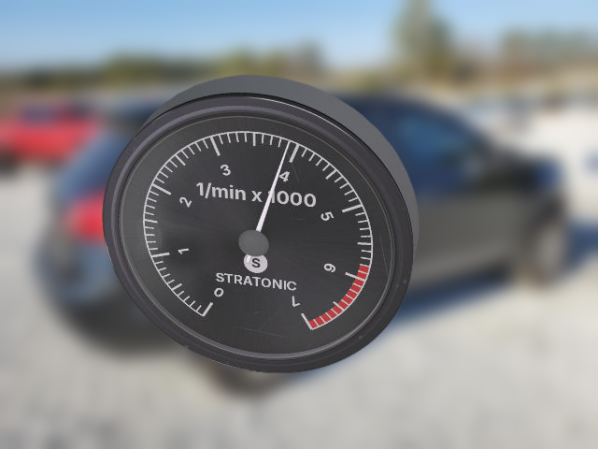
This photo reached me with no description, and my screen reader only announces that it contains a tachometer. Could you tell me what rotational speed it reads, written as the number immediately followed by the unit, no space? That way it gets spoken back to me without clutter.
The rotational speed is 3900rpm
